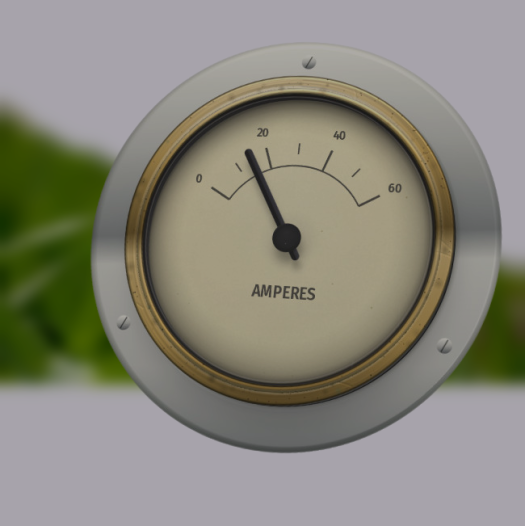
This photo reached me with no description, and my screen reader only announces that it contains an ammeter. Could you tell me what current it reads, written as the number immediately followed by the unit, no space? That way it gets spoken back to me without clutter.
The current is 15A
